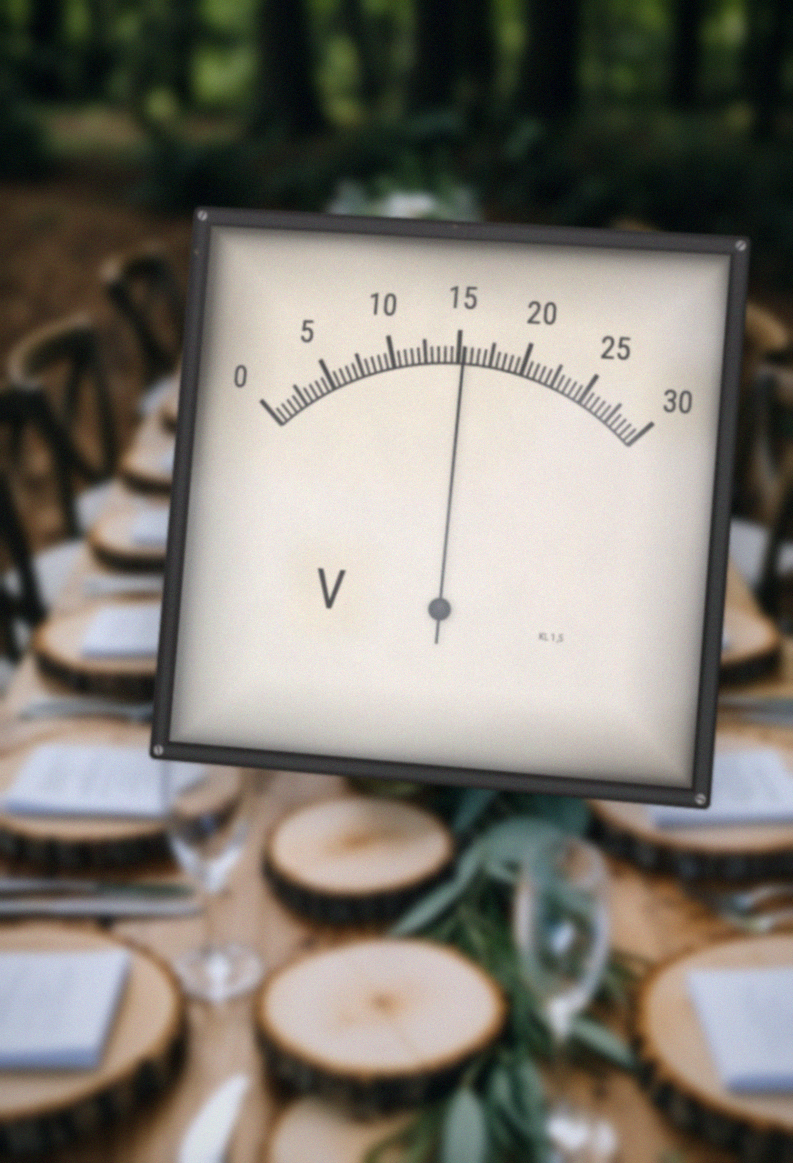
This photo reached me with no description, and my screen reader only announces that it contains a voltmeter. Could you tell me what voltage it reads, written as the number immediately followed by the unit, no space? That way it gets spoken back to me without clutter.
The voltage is 15.5V
